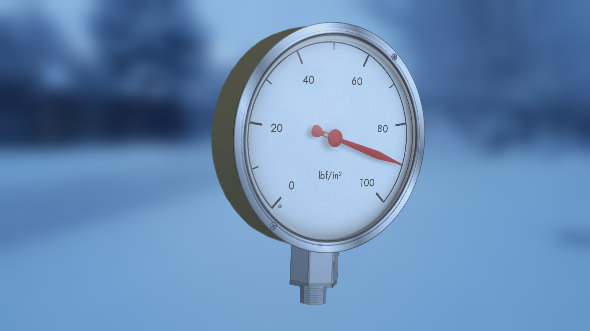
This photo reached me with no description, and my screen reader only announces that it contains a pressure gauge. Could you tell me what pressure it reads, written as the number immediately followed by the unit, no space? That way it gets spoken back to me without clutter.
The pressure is 90psi
